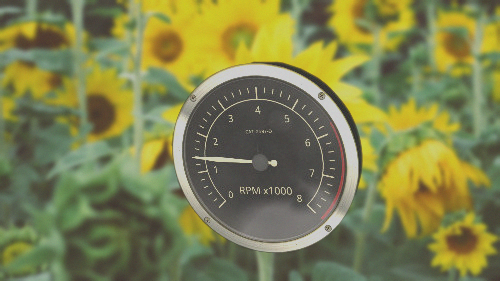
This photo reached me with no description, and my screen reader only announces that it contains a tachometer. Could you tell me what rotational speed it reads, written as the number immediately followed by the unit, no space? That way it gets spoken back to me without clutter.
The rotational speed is 1400rpm
